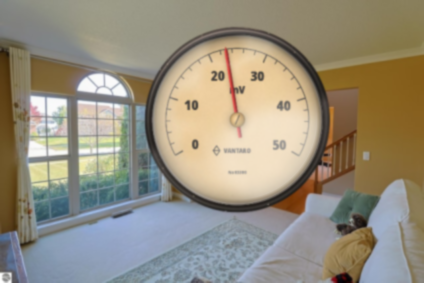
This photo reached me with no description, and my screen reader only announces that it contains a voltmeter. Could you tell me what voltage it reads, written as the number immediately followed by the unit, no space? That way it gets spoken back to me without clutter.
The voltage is 23mV
